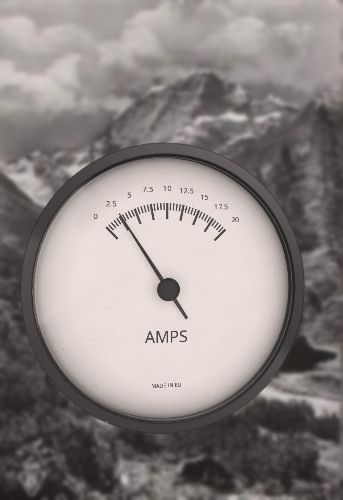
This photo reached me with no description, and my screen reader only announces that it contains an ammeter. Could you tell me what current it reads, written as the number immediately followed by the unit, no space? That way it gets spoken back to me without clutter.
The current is 2.5A
